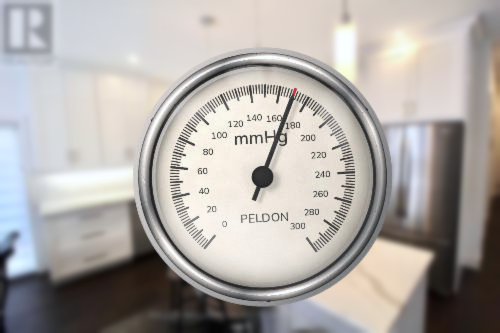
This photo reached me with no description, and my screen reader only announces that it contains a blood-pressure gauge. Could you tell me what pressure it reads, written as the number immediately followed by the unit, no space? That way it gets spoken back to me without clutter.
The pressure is 170mmHg
